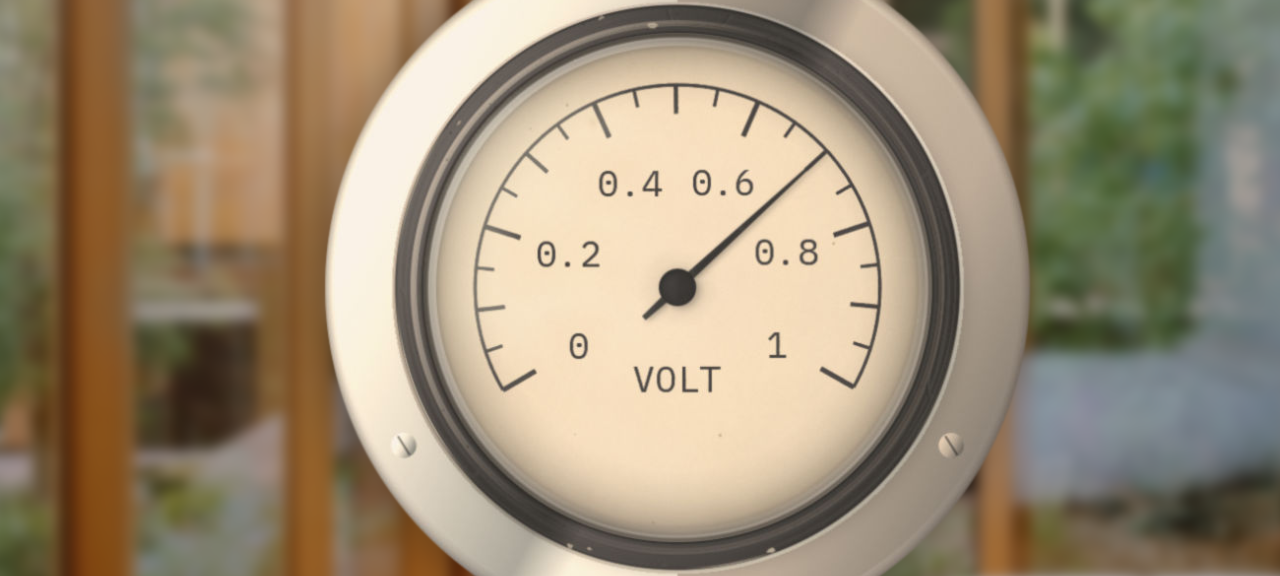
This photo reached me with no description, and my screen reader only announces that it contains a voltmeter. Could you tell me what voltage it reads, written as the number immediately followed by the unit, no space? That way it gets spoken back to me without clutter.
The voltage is 0.7V
